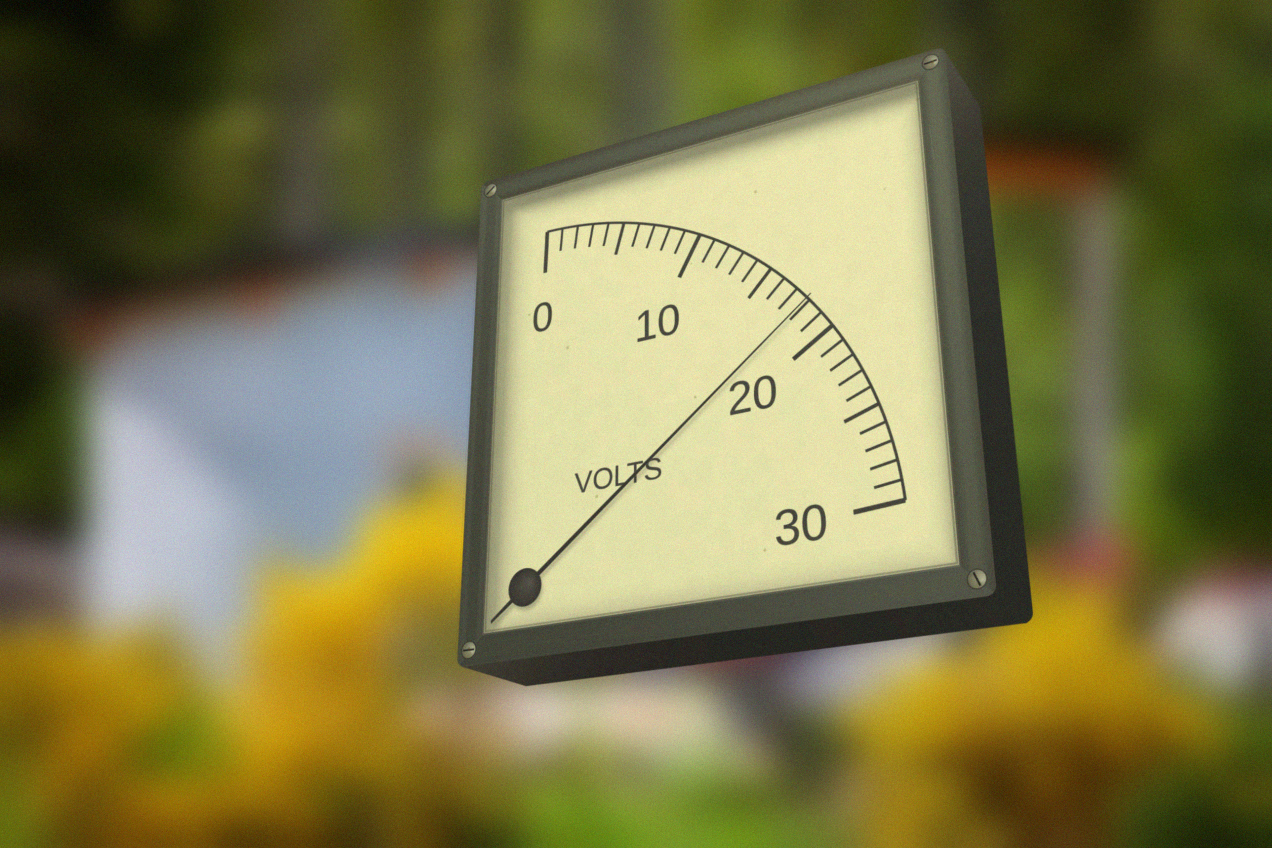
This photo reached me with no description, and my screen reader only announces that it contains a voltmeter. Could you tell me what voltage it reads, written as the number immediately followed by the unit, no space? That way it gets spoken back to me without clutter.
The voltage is 18V
